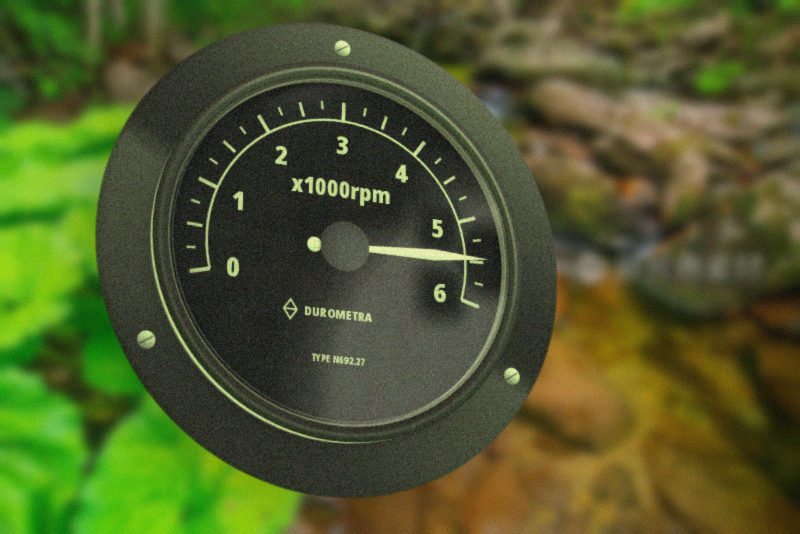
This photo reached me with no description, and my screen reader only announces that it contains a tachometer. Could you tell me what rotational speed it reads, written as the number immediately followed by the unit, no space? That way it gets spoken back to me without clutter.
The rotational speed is 5500rpm
